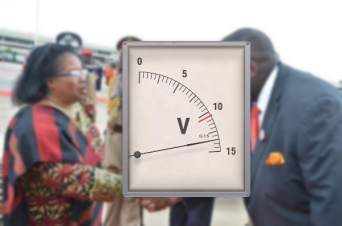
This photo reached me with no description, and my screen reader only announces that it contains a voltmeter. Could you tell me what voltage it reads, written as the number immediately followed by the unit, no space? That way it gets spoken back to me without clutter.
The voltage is 13.5V
